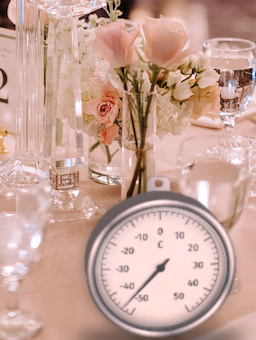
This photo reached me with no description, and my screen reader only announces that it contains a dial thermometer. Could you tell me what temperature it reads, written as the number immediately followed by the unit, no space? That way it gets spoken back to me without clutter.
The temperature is -46°C
